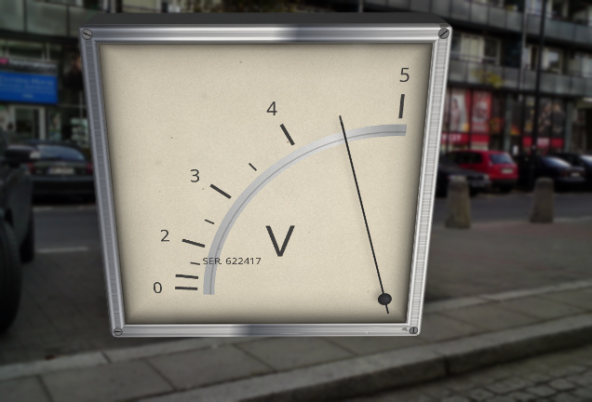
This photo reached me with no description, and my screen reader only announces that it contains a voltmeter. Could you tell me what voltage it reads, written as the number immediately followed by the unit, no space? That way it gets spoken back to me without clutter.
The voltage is 4.5V
